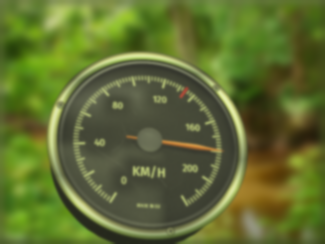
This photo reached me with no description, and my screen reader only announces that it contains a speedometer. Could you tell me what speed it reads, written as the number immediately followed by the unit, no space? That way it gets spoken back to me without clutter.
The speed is 180km/h
